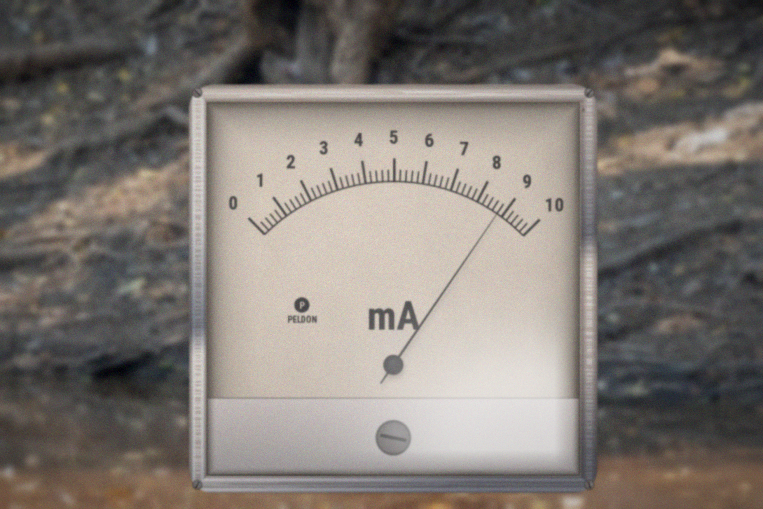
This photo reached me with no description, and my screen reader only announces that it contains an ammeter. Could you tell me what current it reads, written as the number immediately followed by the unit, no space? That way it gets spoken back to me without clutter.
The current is 8.8mA
